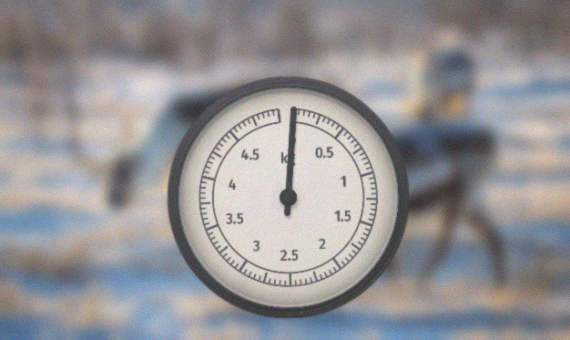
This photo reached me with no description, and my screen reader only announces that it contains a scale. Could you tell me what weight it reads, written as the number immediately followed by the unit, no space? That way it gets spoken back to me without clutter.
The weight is 0kg
